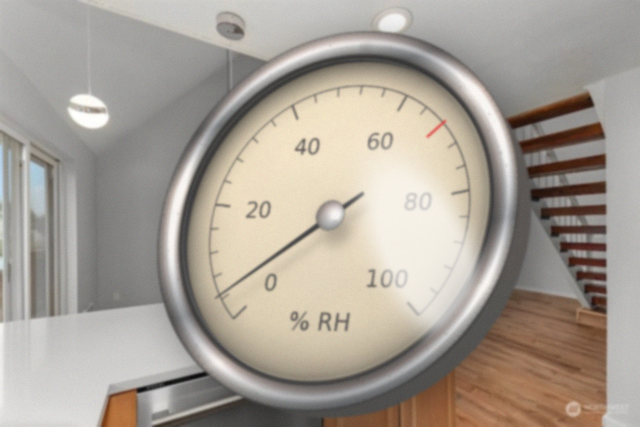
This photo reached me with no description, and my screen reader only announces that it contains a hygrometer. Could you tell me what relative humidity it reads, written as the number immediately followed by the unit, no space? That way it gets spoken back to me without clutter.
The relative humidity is 4%
